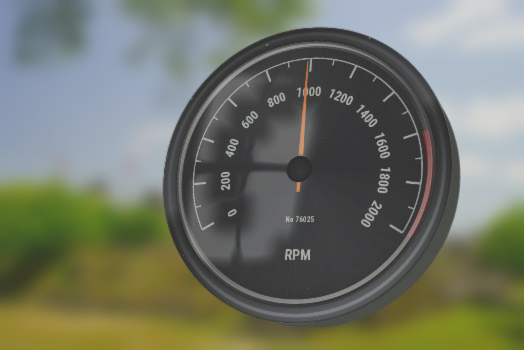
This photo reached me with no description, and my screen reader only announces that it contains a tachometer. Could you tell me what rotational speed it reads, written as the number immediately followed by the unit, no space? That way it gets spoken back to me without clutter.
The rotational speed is 1000rpm
